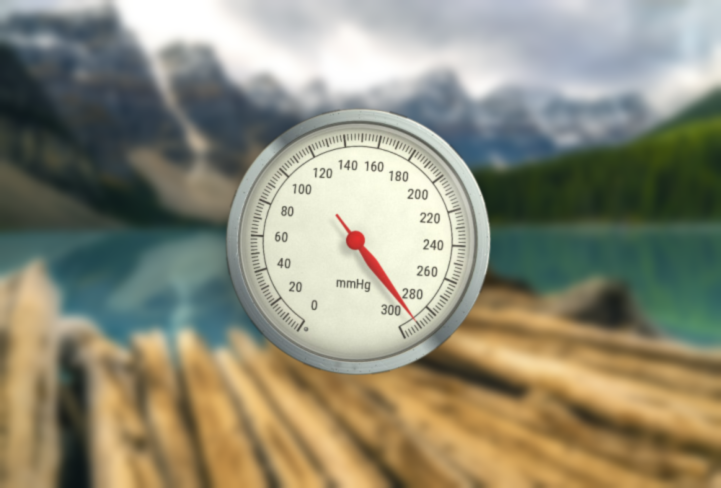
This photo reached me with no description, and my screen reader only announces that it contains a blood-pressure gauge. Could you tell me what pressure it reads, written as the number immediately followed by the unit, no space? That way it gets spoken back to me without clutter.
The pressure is 290mmHg
